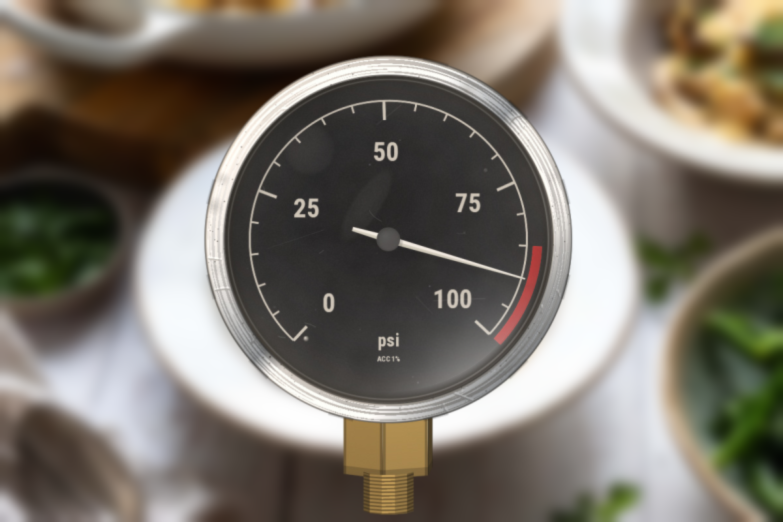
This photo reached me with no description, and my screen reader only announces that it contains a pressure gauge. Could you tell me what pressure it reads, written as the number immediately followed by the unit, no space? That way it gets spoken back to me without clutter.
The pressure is 90psi
